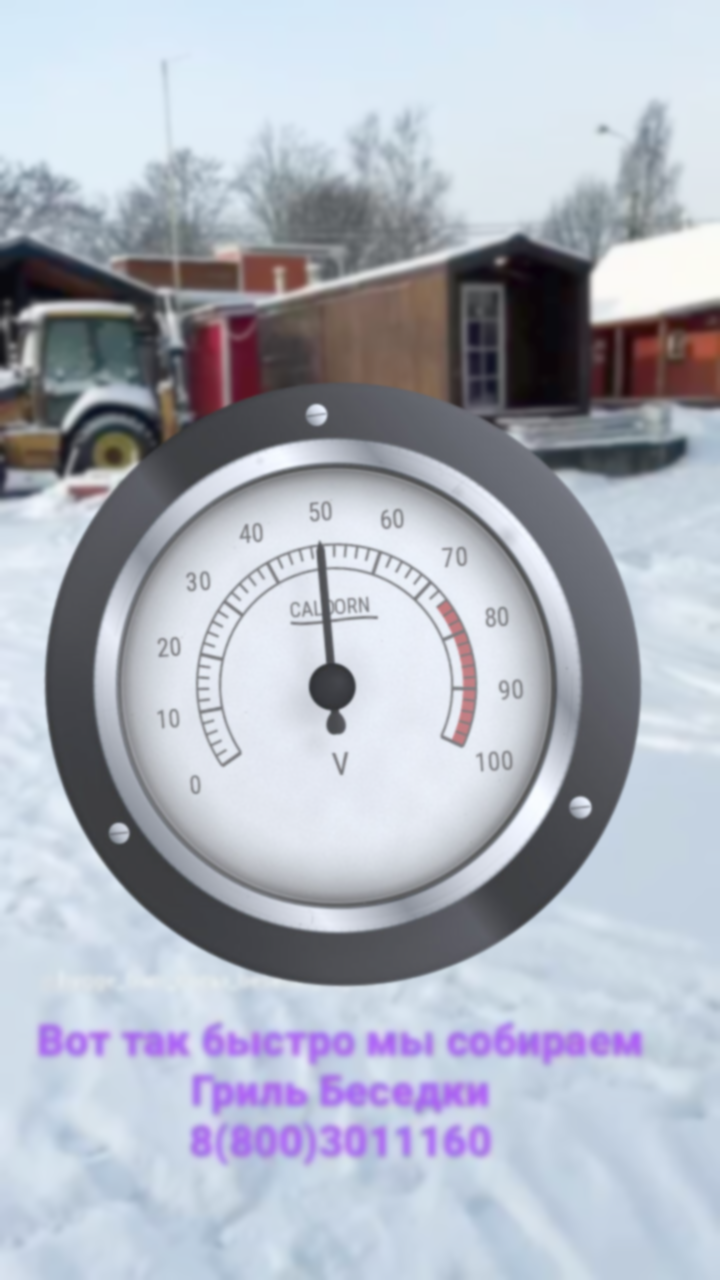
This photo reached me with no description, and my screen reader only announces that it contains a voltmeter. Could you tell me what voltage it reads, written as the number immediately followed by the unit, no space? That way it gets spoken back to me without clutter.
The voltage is 50V
